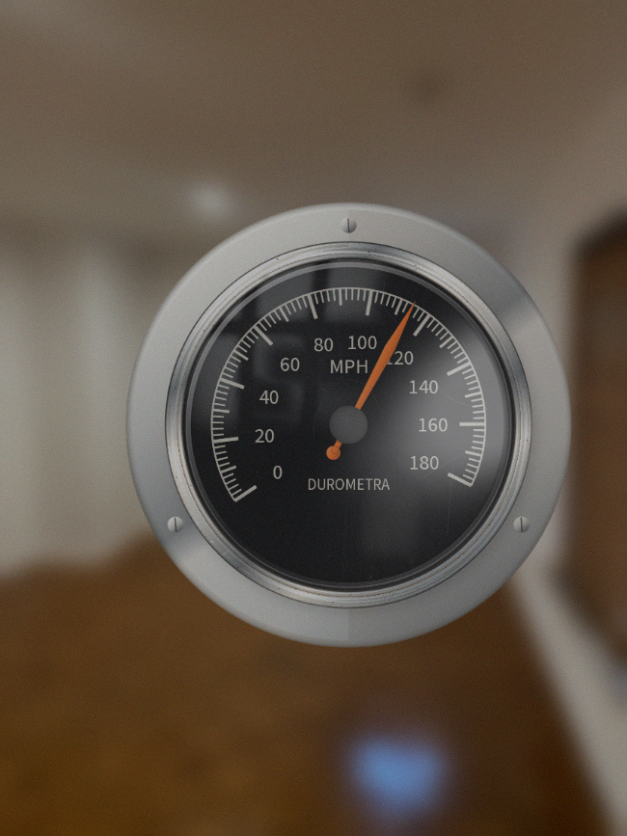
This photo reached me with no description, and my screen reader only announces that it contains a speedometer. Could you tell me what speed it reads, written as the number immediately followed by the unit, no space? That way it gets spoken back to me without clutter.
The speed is 114mph
